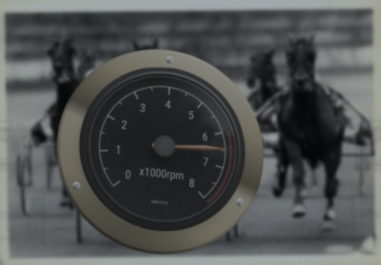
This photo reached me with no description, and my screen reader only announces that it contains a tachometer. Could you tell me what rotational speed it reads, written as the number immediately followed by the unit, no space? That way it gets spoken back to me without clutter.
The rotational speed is 6500rpm
